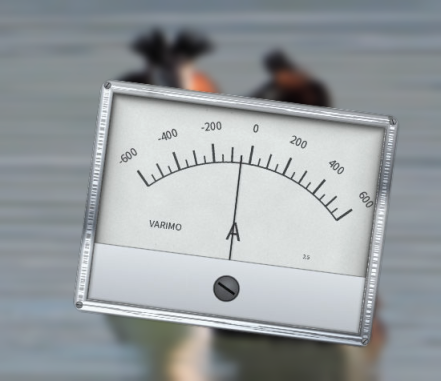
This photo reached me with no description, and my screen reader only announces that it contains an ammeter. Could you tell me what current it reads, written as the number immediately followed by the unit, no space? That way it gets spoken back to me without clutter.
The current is -50A
